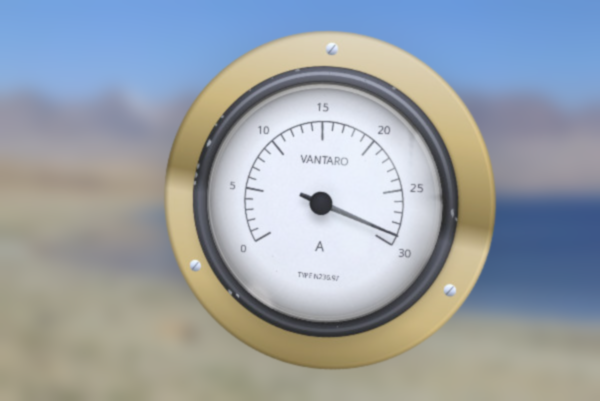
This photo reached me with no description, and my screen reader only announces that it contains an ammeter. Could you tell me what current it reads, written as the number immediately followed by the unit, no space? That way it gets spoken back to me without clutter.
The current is 29A
